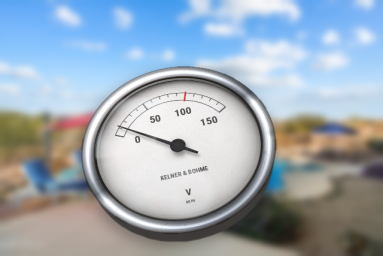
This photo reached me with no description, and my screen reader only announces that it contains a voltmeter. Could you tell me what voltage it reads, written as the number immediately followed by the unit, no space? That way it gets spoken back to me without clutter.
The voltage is 10V
